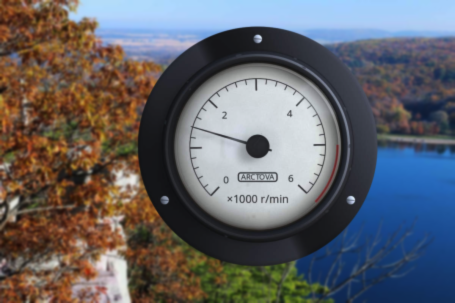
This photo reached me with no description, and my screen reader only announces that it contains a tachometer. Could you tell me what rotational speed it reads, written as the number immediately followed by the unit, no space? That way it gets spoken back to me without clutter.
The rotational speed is 1400rpm
